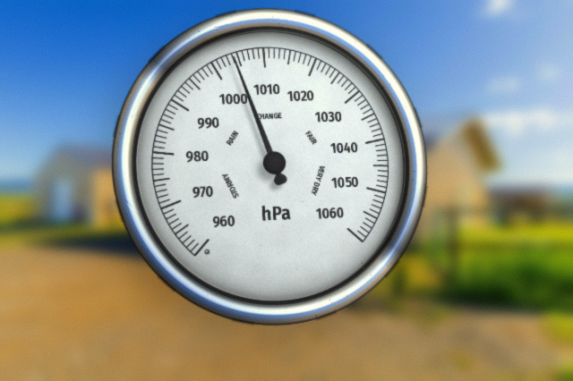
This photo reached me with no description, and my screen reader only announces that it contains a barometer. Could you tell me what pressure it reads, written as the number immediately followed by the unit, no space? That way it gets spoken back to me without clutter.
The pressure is 1004hPa
